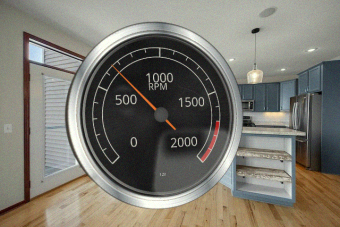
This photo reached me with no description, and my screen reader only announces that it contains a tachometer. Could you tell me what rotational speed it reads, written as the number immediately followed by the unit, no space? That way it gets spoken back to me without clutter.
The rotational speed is 650rpm
